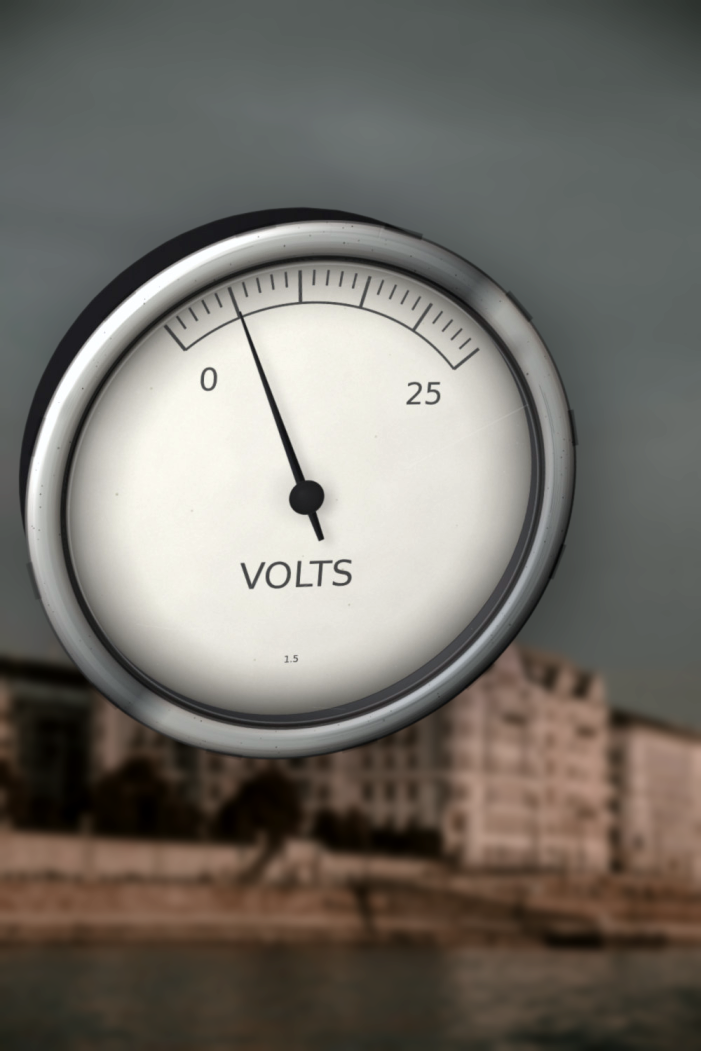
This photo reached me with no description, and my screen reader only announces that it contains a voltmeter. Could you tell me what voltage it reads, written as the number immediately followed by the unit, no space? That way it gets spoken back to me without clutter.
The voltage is 5V
